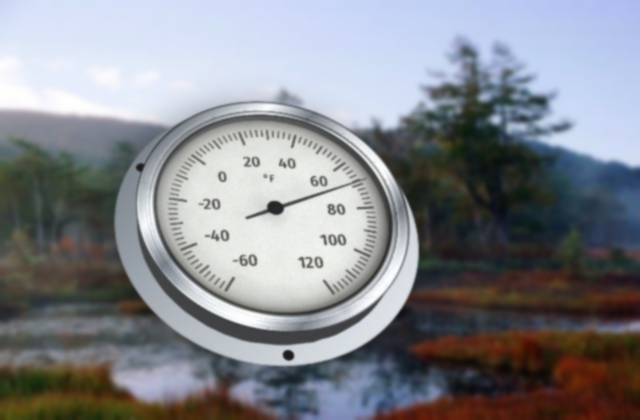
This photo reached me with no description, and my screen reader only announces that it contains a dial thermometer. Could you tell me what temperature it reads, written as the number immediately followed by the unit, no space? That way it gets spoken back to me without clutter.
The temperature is 70°F
